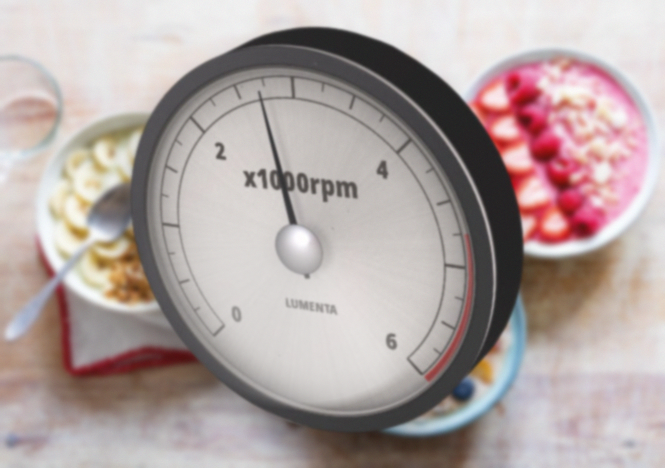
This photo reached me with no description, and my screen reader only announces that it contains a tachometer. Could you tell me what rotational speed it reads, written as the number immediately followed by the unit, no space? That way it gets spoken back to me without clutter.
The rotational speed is 2750rpm
